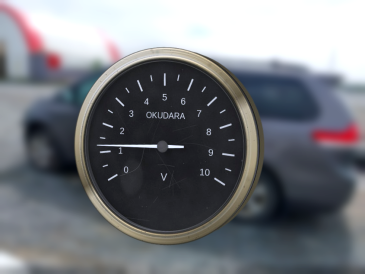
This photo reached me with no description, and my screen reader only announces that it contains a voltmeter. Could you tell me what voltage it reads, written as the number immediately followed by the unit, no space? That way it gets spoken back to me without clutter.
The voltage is 1.25V
